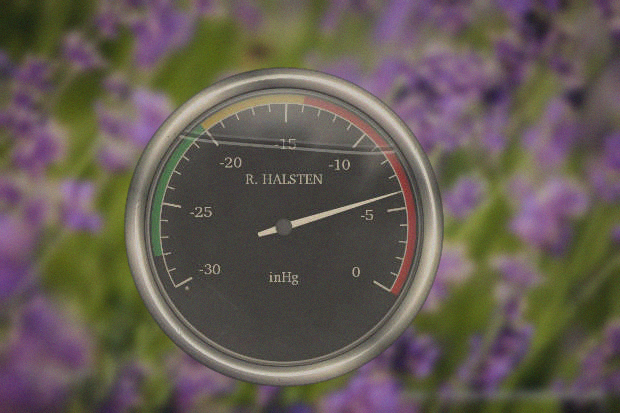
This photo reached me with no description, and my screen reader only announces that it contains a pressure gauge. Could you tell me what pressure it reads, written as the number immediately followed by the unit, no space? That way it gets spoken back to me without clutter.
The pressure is -6inHg
